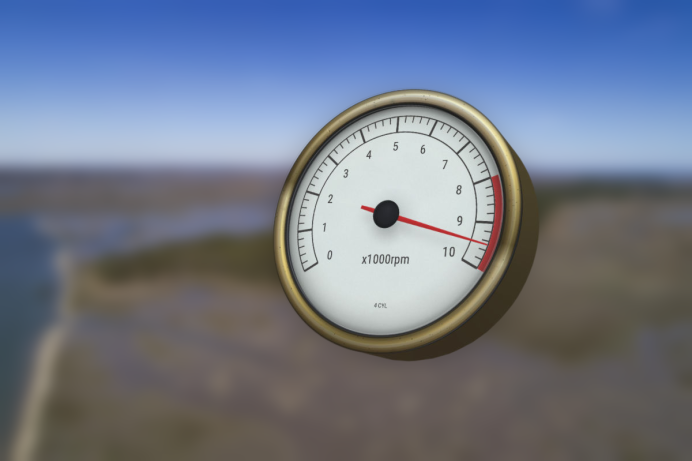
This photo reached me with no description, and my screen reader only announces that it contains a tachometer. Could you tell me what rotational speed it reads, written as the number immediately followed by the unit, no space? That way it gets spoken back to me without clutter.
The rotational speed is 9500rpm
